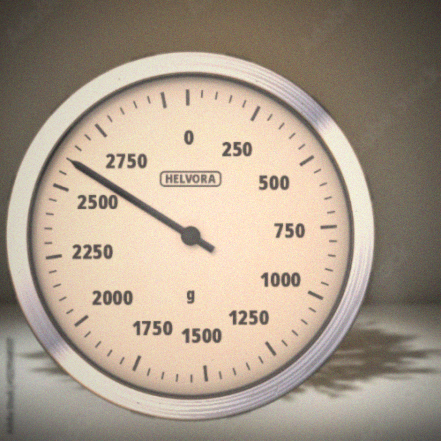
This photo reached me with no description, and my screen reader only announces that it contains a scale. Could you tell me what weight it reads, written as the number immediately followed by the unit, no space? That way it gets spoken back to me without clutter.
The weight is 2600g
